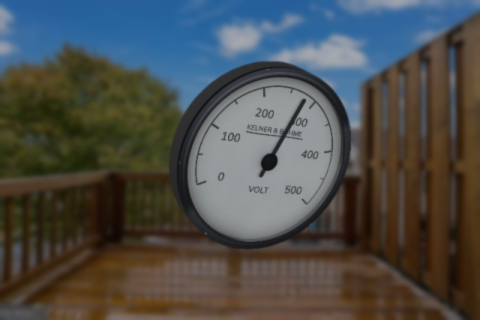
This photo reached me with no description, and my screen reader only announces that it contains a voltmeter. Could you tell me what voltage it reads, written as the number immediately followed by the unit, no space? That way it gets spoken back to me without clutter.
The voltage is 275V
